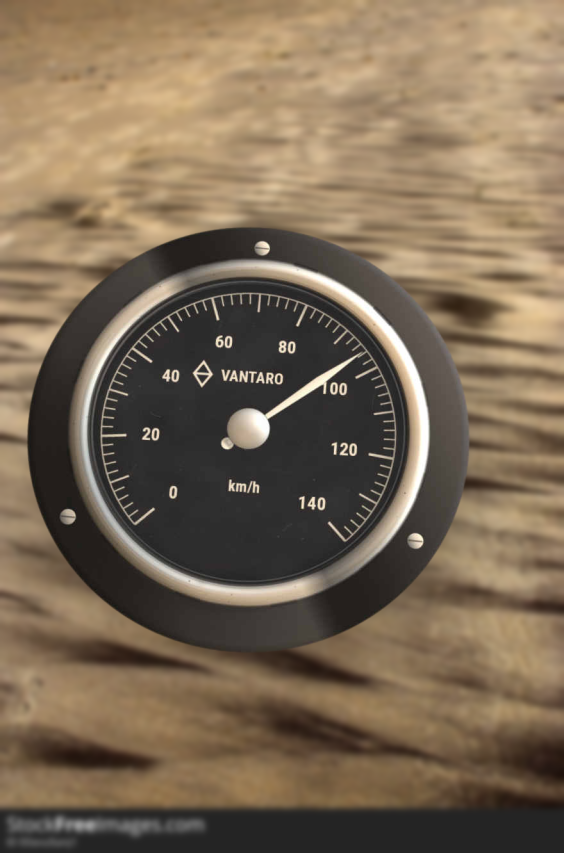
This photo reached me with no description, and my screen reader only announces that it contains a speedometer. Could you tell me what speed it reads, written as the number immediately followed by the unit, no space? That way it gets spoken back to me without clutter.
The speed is 96km/h
